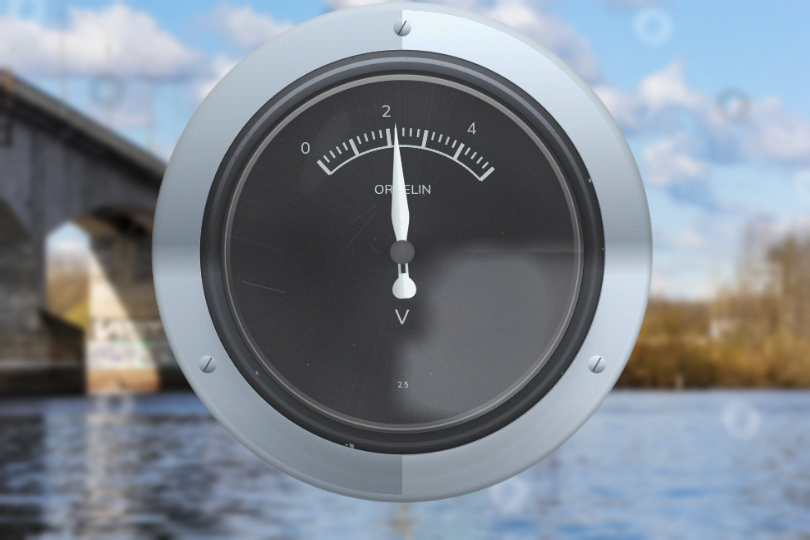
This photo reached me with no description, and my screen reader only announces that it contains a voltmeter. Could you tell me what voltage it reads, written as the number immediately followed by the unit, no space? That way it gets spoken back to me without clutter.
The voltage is 2.2V
